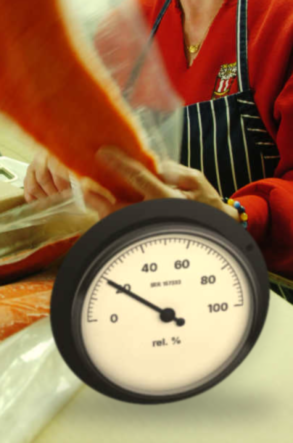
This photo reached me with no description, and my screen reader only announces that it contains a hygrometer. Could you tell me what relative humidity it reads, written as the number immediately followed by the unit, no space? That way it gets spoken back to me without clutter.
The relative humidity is 20%
